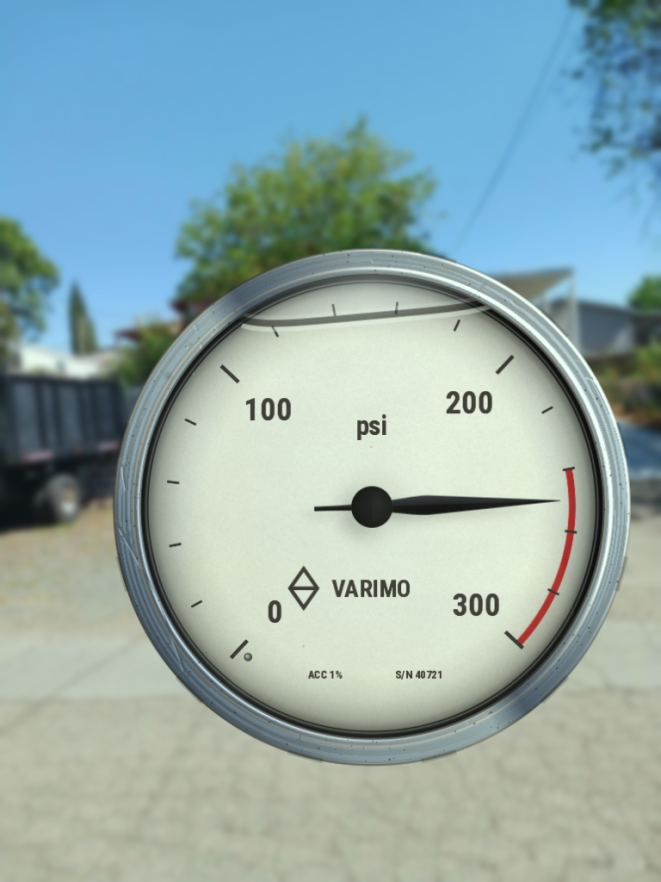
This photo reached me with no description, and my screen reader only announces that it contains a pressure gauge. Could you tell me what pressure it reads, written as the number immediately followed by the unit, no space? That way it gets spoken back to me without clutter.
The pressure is 250psi
